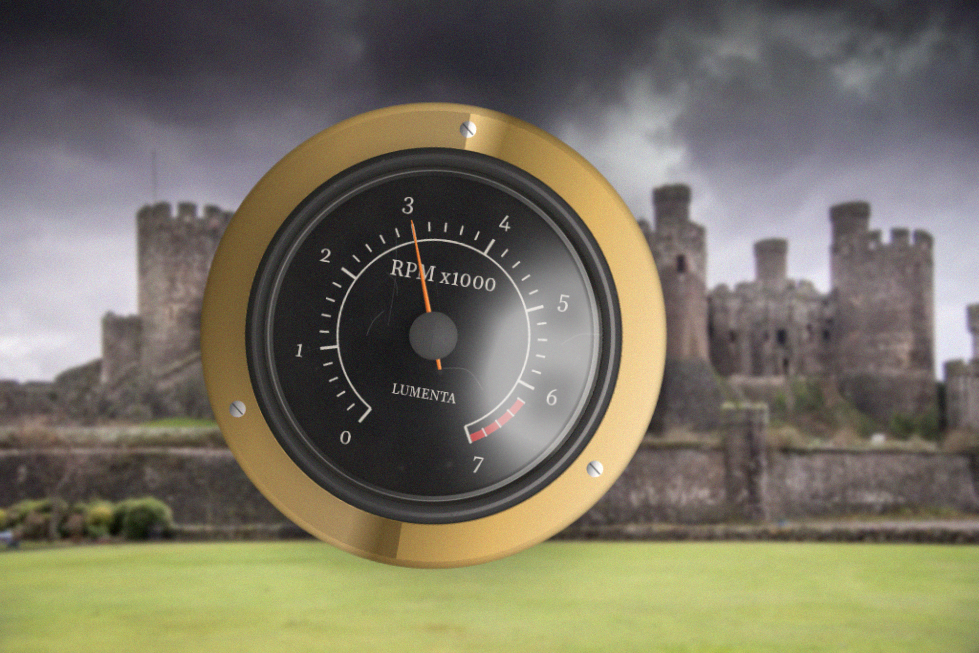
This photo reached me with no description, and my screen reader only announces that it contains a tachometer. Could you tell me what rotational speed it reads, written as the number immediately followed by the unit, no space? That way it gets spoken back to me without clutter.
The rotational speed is 3000rpm
